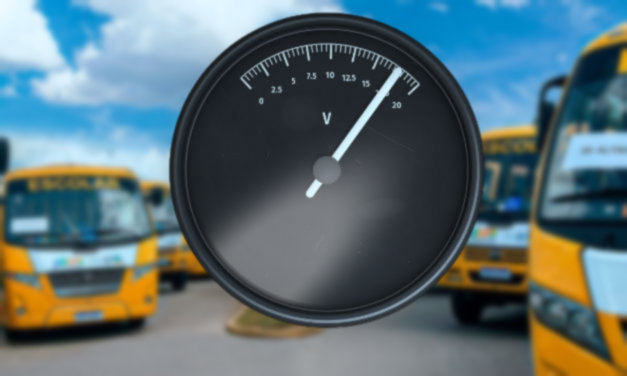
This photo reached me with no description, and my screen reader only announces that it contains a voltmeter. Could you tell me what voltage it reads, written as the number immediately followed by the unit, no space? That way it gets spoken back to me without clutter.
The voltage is 17.5V
